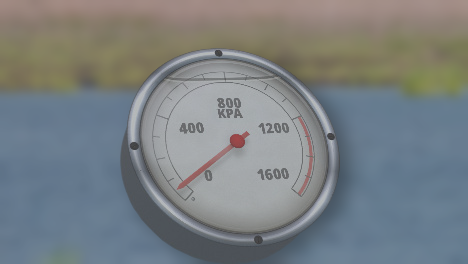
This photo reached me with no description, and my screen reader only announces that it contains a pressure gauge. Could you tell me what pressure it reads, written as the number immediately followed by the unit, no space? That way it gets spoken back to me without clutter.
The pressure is 50kPa
